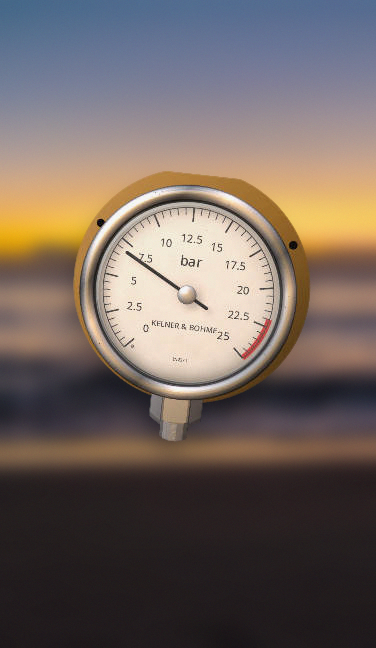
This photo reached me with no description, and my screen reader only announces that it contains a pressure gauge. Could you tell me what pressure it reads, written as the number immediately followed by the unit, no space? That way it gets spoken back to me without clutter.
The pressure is 7bar
